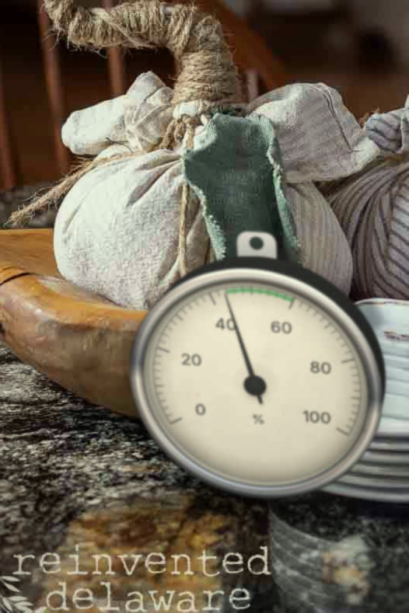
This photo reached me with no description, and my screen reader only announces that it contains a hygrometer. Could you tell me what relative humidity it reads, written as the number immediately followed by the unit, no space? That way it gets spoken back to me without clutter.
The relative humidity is 44%
